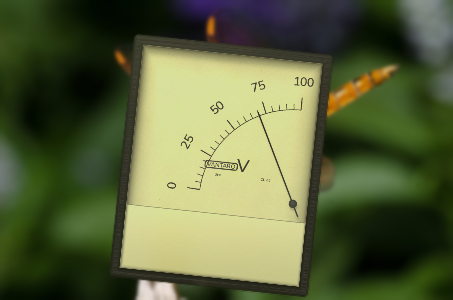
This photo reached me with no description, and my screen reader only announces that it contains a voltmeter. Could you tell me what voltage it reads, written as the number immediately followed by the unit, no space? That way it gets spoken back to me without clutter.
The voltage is 70V
